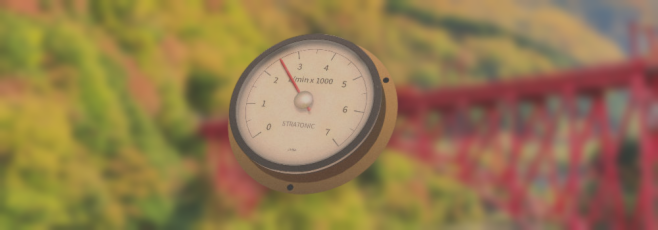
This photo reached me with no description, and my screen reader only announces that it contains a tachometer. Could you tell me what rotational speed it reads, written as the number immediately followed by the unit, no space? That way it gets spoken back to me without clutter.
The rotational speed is 2500rpm
